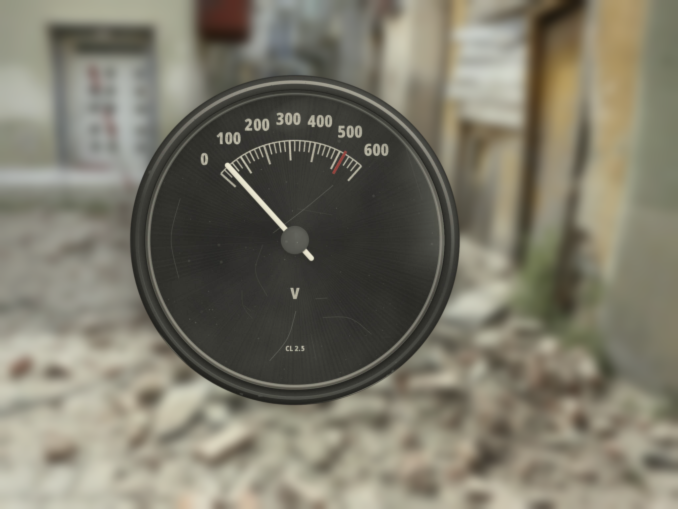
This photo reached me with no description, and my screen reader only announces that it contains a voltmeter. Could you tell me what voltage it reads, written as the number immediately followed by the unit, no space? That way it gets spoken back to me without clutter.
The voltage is 40V
